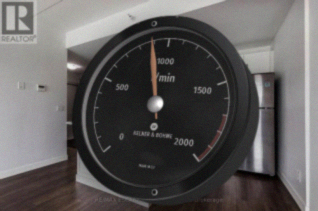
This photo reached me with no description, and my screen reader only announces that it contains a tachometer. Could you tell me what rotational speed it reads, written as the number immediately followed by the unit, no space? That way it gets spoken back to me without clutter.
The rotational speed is 900rpm
